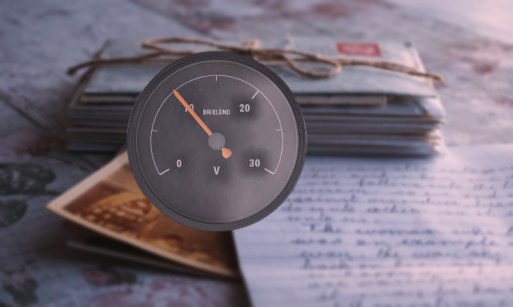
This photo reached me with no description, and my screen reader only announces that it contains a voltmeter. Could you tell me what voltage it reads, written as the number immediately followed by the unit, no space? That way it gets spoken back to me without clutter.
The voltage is 10V
